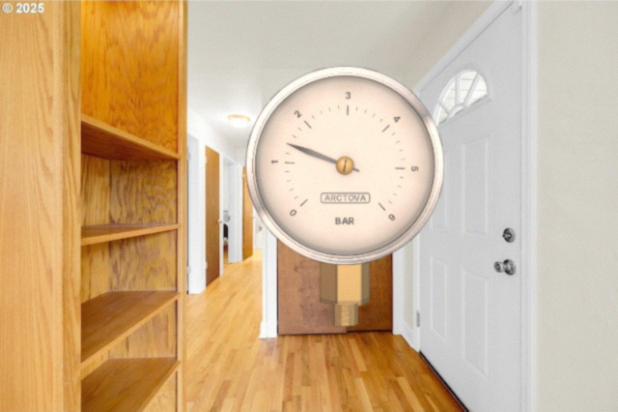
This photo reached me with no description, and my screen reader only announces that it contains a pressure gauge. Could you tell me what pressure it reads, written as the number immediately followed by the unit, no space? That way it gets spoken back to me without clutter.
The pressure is 1.4bar
